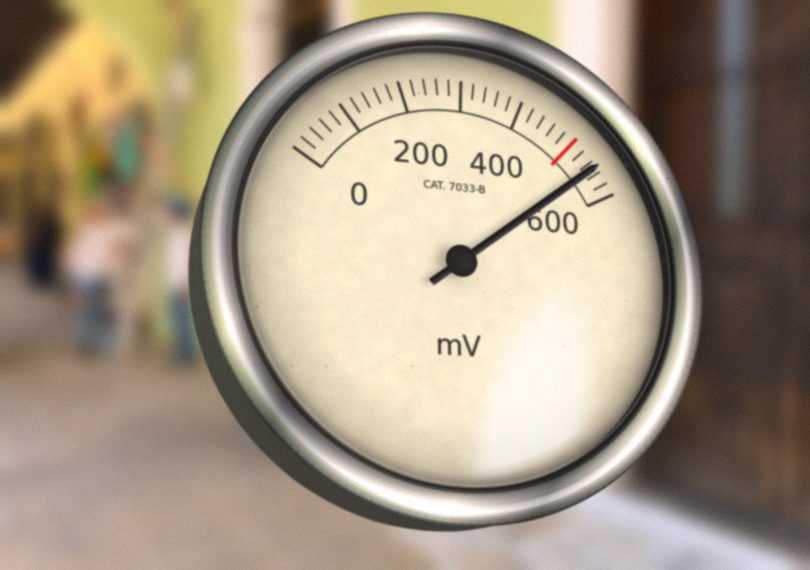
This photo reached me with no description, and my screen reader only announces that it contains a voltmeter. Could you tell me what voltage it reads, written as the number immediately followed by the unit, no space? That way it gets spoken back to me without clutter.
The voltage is 550mV
